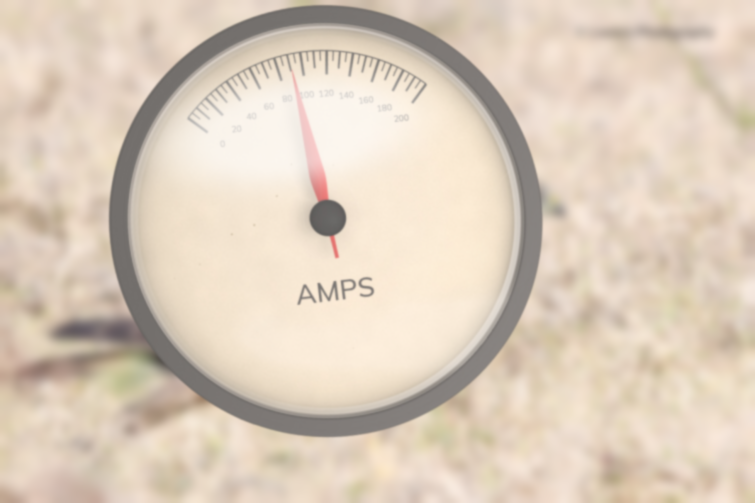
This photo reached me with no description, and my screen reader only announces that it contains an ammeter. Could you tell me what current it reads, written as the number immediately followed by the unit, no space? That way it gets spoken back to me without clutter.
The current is 90A
